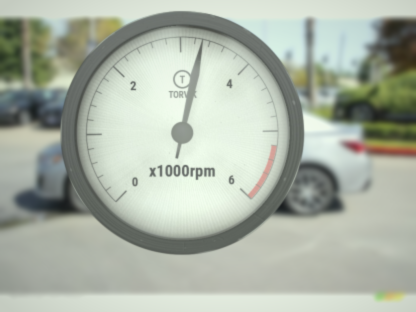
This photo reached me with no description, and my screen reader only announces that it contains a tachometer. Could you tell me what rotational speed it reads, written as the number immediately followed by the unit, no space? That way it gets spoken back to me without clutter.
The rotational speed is 3300rpm
